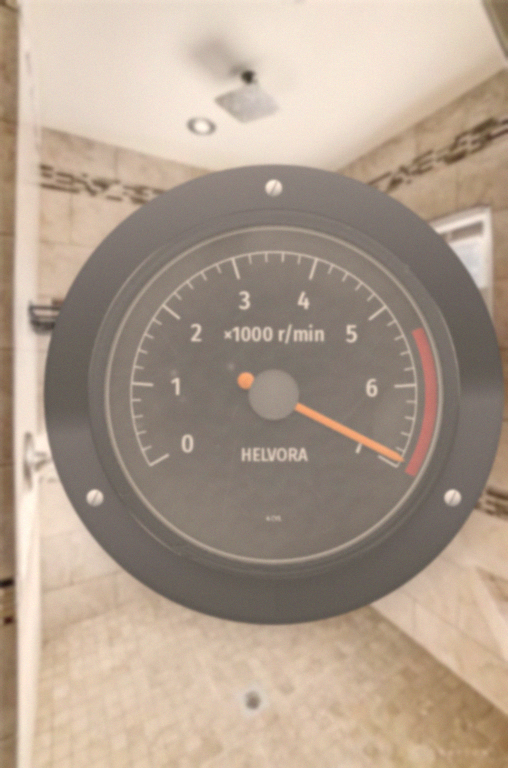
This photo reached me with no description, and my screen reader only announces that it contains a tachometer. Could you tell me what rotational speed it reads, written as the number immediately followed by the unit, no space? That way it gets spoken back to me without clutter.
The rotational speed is 6900rpm
